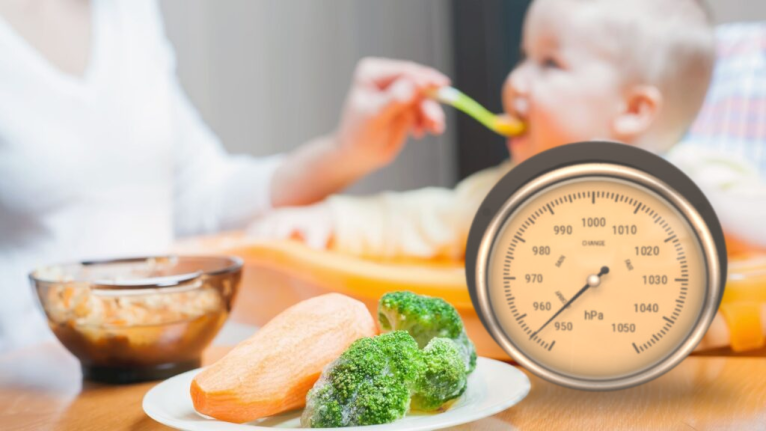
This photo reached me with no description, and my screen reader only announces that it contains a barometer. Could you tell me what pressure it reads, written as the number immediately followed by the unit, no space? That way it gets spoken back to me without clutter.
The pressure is 955hPa
